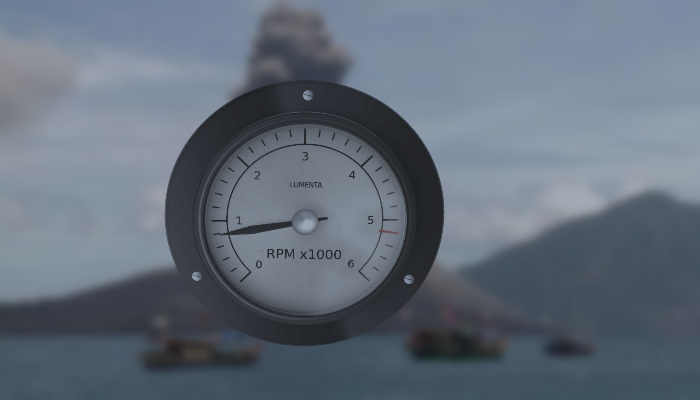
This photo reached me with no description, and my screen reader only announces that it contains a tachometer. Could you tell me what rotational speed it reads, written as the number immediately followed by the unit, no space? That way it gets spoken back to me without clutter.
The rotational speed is 800rpm
